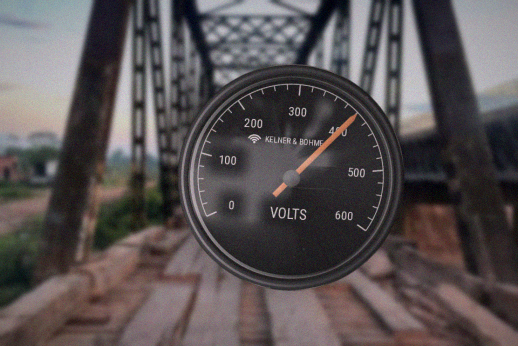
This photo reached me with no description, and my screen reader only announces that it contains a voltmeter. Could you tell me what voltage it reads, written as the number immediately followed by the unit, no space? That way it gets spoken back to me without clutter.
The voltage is 400V
